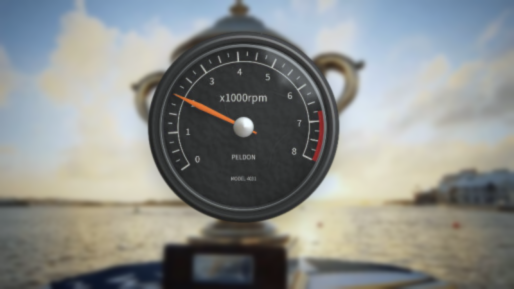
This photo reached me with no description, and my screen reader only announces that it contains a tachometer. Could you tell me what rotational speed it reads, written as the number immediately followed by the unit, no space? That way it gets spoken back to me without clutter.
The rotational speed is 2000rpm
